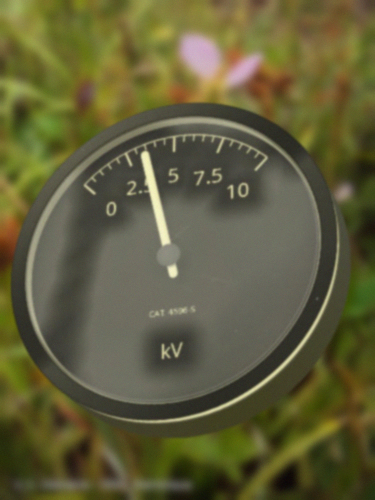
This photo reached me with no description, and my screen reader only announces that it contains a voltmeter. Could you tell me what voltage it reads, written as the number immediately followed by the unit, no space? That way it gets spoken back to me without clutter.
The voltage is 3.5kV
